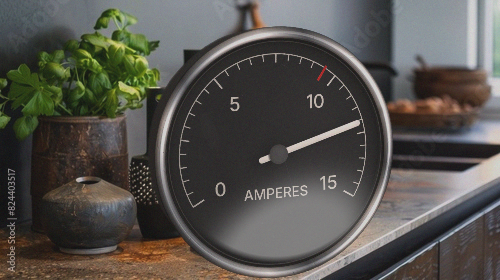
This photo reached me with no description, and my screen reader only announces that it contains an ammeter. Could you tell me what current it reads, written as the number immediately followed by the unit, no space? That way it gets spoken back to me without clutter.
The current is 12A
